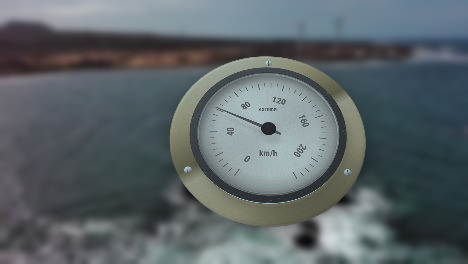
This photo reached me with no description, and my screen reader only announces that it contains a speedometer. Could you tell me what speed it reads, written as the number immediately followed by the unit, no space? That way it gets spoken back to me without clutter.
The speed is 60km/h
